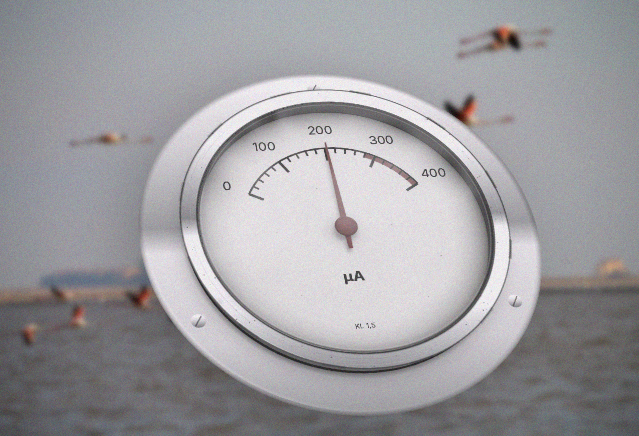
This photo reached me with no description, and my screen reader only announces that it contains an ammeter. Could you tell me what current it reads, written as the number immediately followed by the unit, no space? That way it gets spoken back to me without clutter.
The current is 200µA
